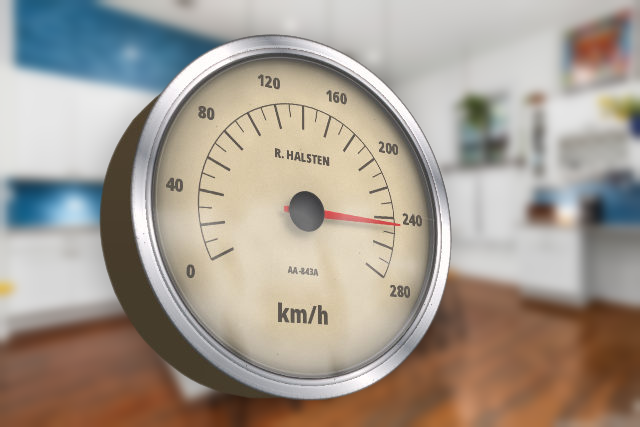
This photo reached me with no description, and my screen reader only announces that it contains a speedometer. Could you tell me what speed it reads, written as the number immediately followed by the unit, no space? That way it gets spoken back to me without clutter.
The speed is 245km/h
